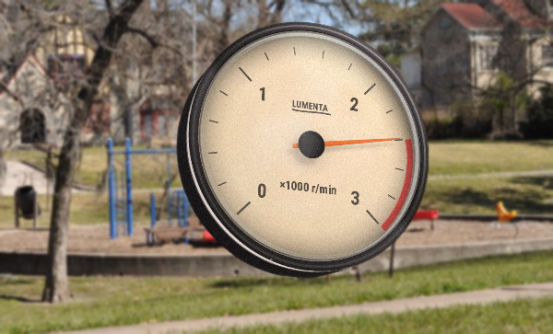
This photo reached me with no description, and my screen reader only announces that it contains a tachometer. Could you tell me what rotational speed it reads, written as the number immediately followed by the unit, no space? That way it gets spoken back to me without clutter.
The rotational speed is 2400rpm
